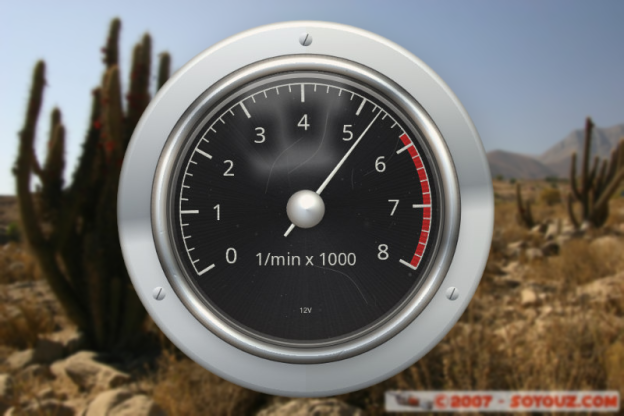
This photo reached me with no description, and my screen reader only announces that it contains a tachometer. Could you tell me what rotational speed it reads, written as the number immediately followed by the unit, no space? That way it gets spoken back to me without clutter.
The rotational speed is 5300rpm
